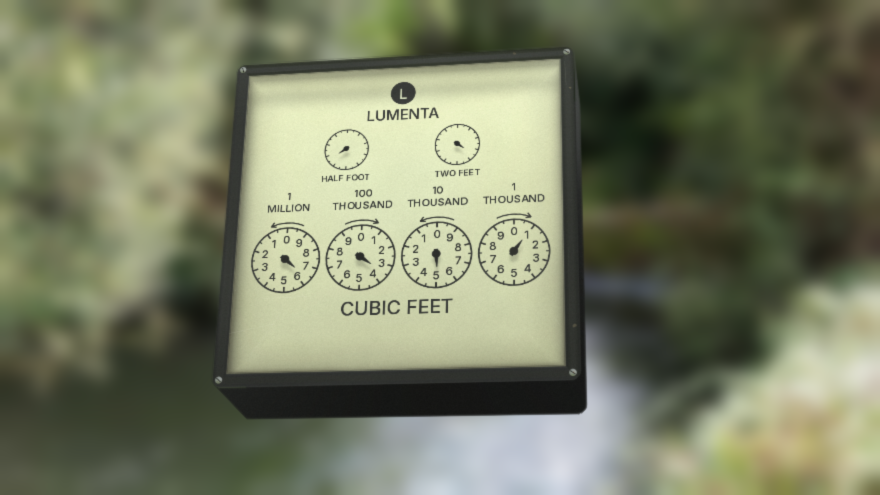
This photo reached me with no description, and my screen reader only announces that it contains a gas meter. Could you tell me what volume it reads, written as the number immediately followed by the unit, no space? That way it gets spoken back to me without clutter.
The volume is 635100ft³
